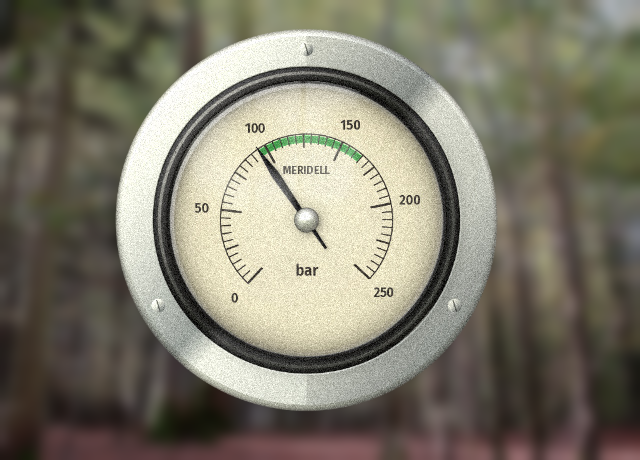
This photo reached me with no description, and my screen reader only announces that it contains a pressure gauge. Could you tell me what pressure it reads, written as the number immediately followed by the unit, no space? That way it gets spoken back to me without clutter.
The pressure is 95bar
